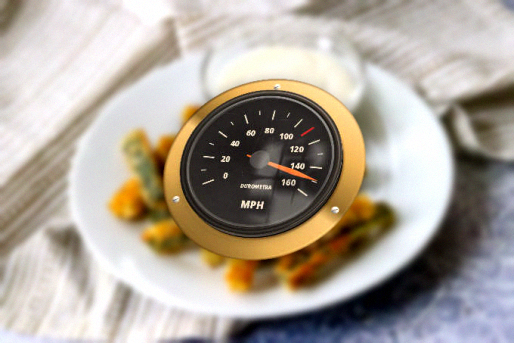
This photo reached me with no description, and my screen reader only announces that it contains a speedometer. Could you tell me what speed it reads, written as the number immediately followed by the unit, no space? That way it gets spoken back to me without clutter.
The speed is 150mph
